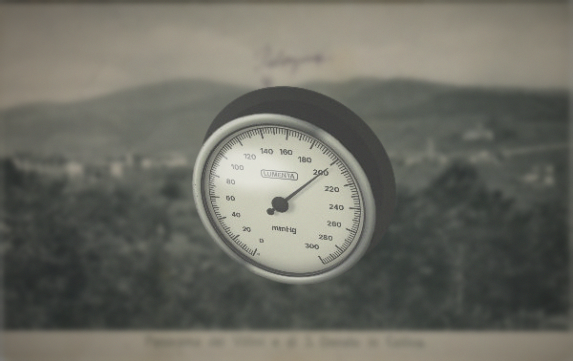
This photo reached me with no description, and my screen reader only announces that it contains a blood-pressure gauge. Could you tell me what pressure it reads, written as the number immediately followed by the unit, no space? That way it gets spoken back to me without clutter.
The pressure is 200mmHg
